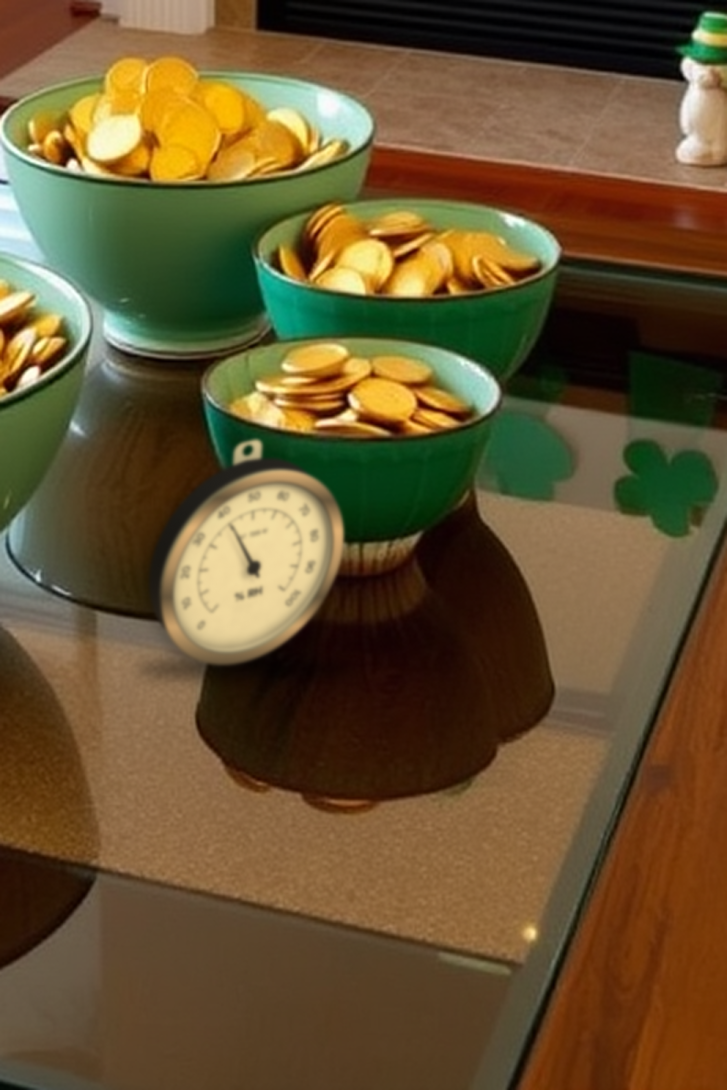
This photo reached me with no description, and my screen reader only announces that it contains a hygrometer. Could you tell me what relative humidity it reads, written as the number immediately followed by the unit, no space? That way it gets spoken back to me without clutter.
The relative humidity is 40%
